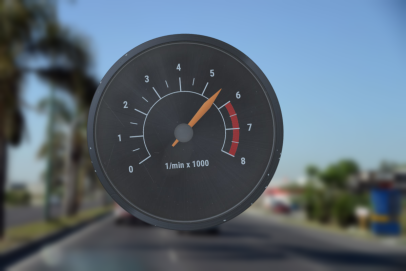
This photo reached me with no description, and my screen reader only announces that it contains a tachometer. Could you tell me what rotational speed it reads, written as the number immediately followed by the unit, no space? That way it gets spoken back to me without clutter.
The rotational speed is 5500rpm
